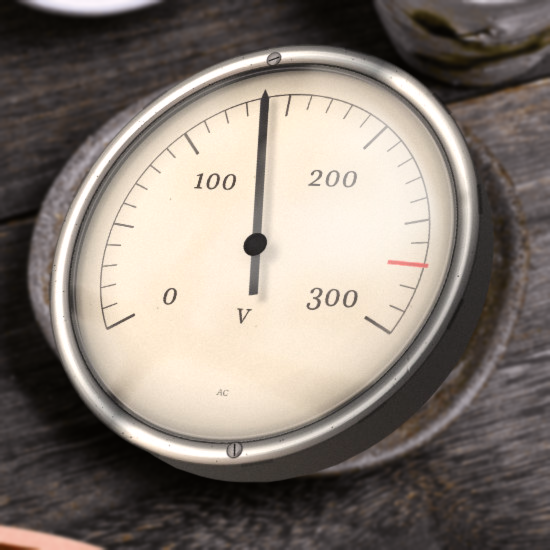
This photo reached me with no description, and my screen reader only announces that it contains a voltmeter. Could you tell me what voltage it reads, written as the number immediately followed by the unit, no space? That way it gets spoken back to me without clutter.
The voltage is 140V
